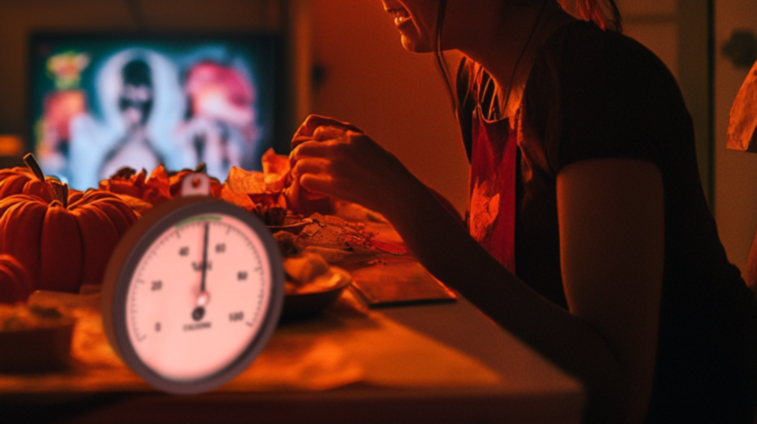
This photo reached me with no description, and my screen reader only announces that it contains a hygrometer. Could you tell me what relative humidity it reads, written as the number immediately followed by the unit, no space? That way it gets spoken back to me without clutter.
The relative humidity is 50%
